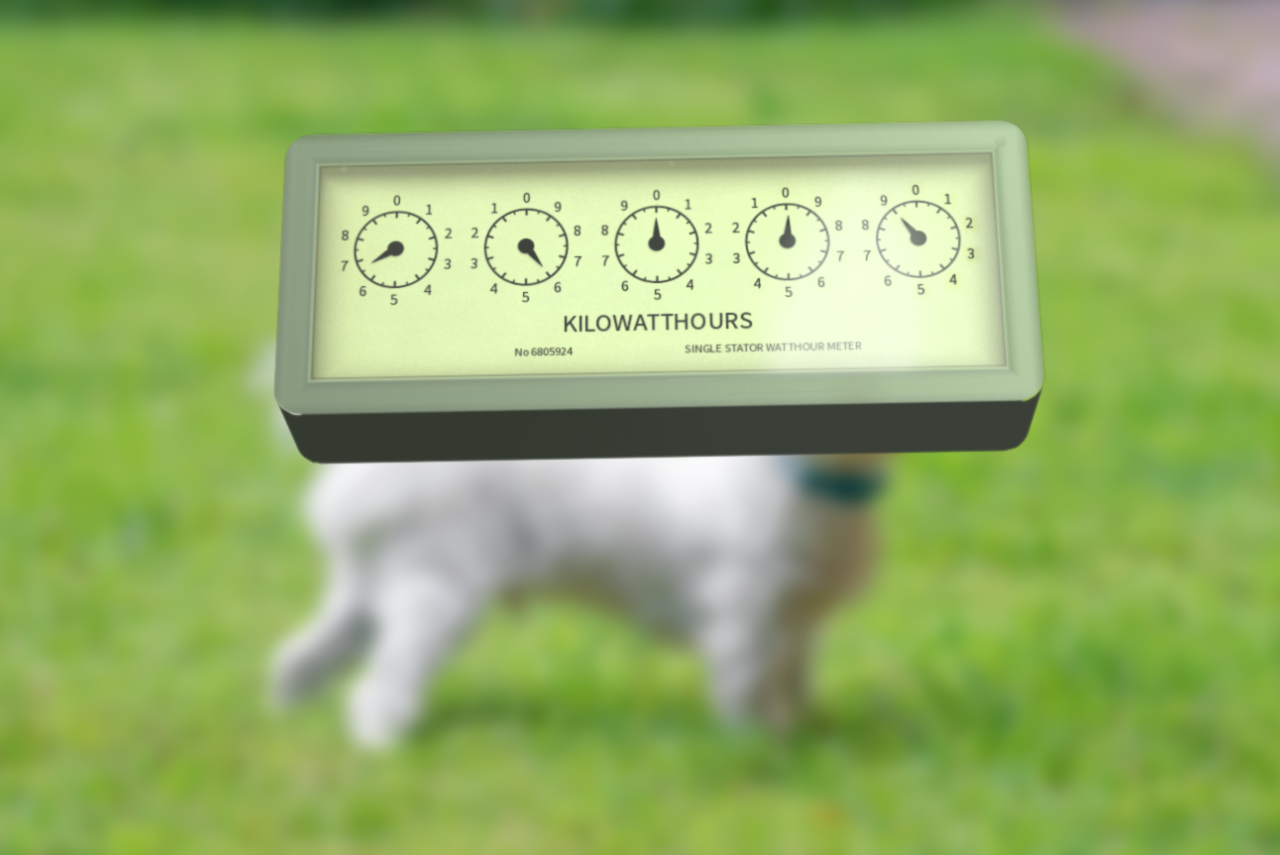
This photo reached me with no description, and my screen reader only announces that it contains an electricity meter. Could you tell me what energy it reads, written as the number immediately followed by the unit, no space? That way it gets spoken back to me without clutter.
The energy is 65999kWh
